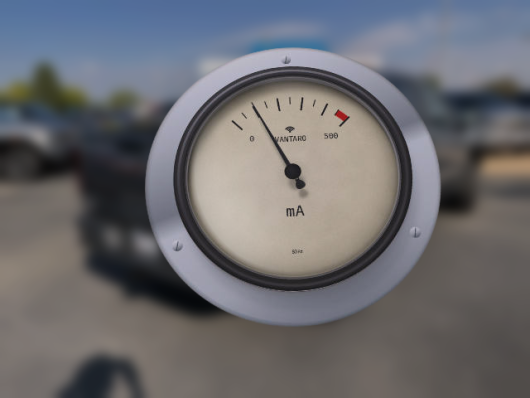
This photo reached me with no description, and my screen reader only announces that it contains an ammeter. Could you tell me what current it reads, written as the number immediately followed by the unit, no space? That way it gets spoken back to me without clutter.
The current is 100mA
